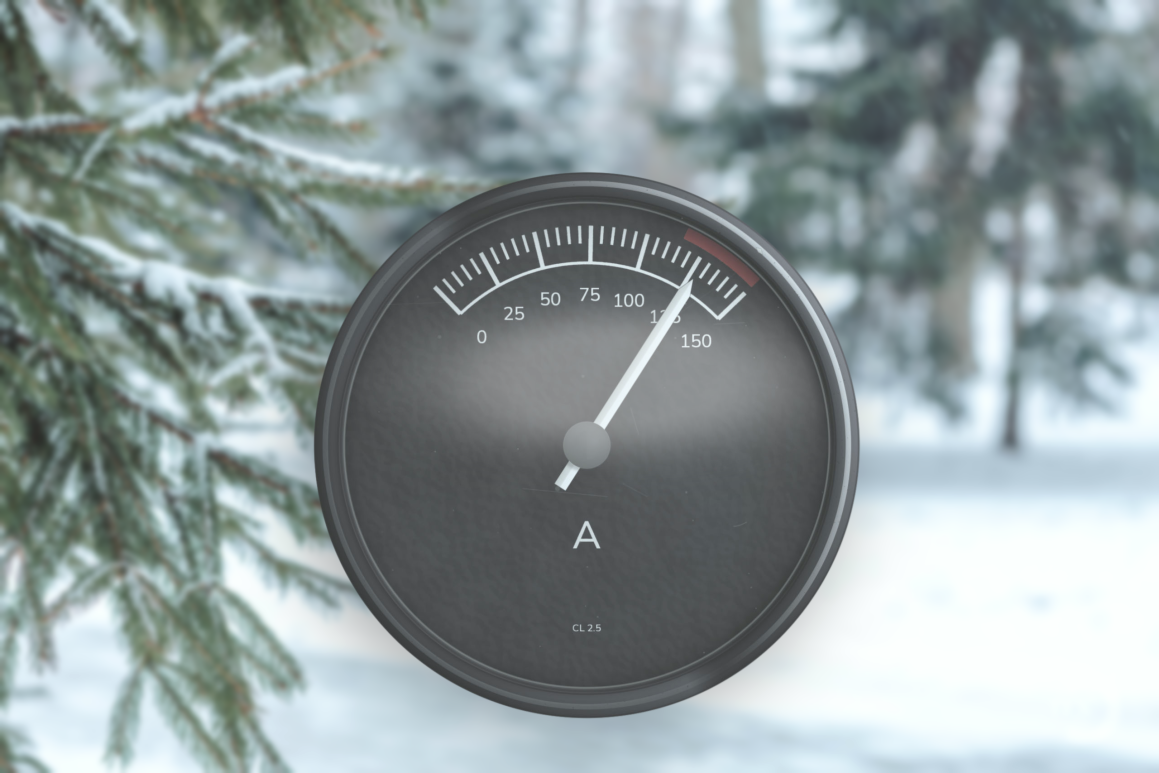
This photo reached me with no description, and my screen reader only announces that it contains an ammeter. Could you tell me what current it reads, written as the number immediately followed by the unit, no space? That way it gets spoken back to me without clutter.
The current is 127.5A
